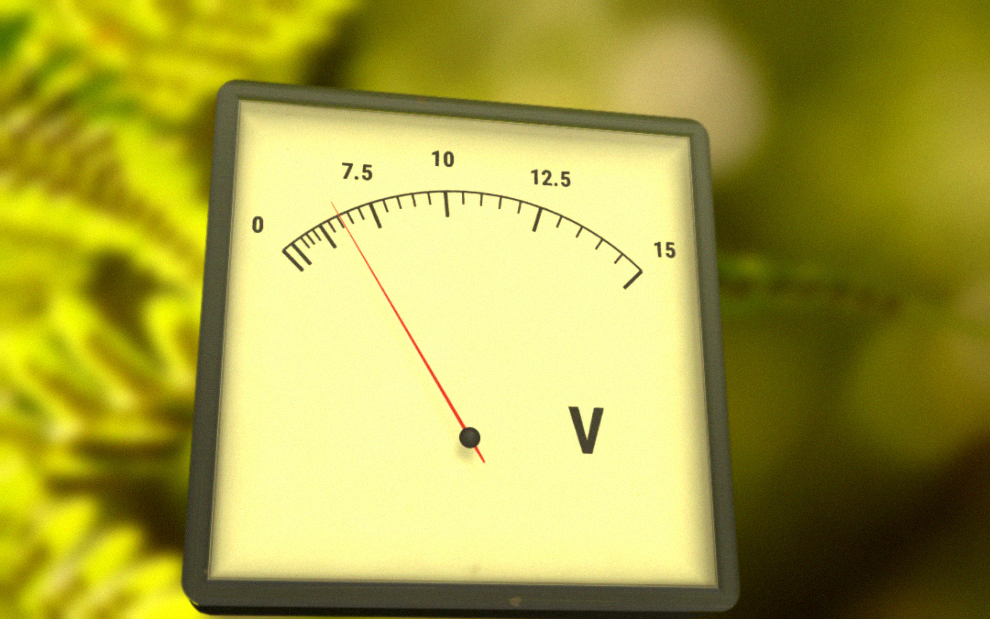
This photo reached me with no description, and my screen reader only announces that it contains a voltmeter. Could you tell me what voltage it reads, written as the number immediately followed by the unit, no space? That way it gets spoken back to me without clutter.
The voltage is 6V
